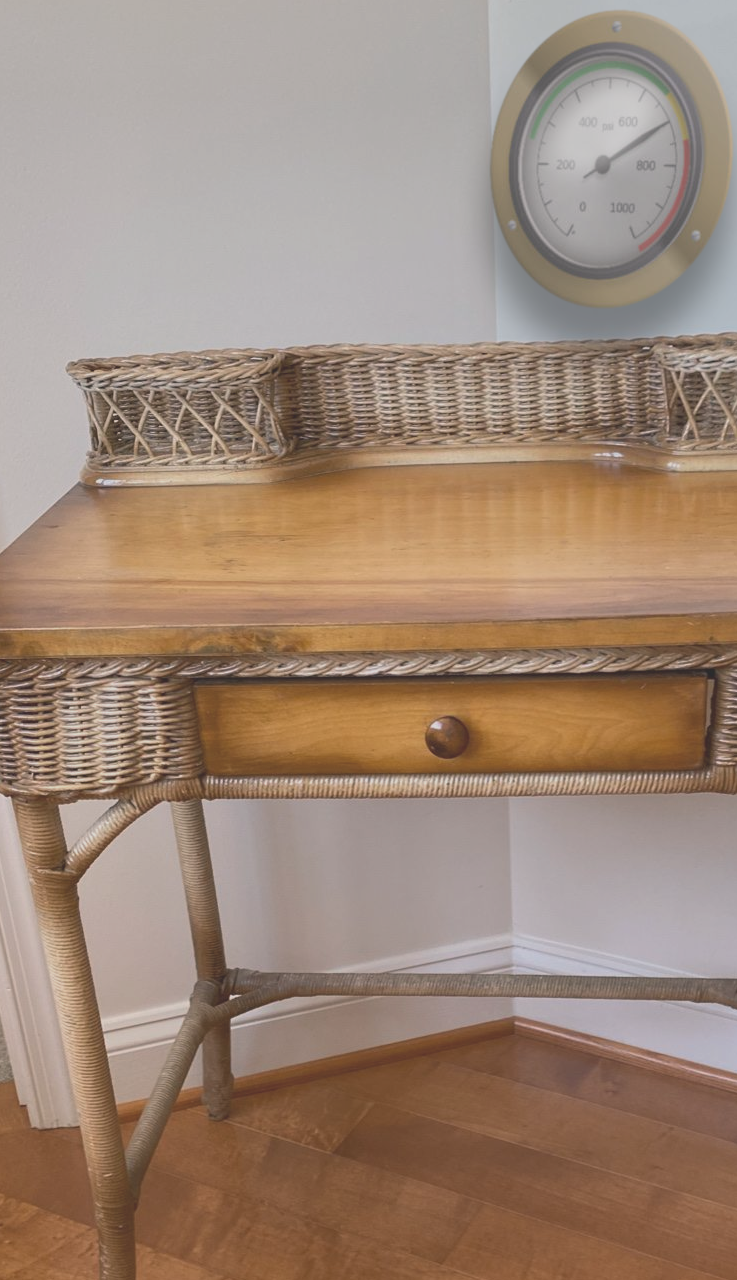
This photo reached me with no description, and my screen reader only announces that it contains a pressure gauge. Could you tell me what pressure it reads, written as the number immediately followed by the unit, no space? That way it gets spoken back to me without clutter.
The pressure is 700psi
